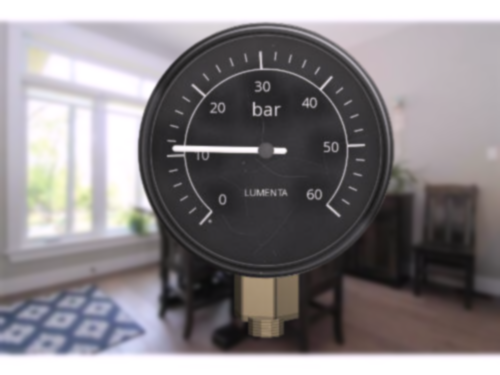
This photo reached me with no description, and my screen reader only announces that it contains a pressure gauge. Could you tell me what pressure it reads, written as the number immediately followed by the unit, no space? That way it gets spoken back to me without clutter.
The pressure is 11bar
